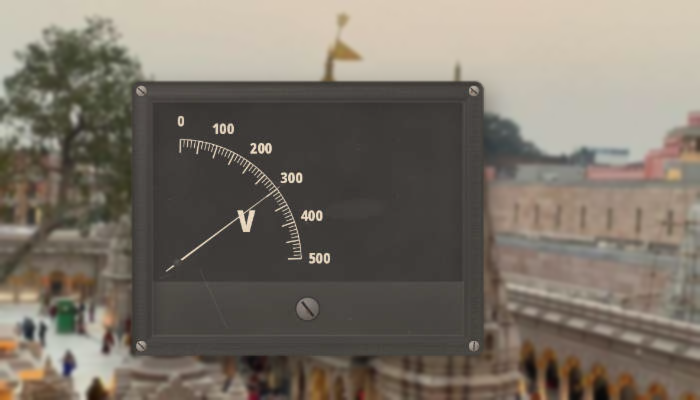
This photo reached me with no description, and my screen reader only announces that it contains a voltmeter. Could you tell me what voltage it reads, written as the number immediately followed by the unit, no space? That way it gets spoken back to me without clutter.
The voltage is 300V
